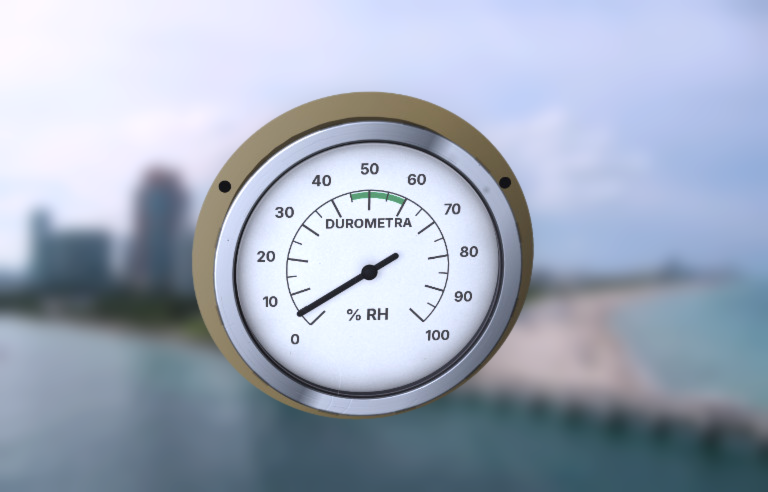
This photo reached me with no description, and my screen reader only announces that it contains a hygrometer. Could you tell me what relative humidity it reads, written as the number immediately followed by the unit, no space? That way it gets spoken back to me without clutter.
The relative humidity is 5%
